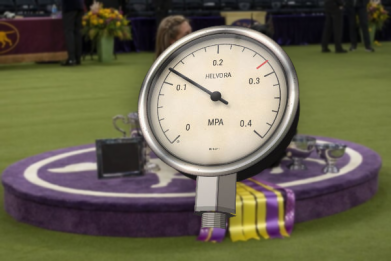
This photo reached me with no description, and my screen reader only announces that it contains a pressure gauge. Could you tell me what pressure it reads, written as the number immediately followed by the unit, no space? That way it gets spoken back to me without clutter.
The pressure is 0.12MPa
